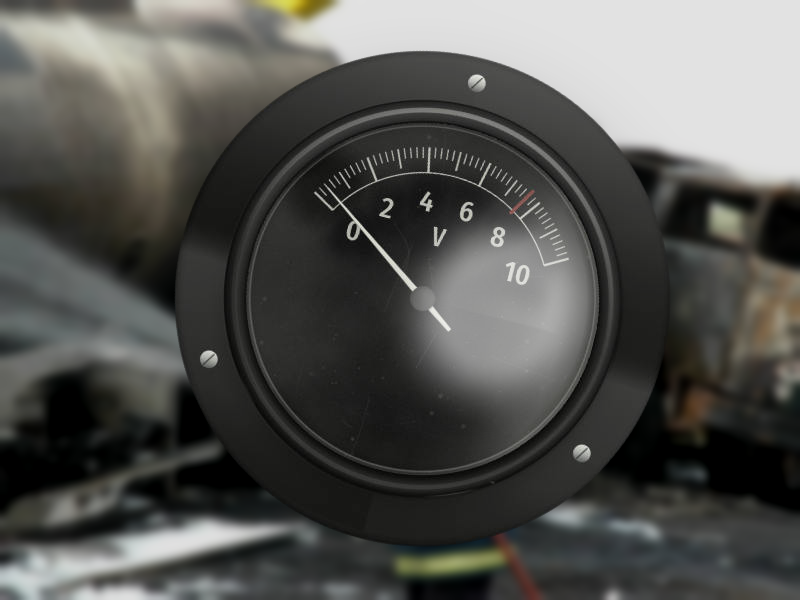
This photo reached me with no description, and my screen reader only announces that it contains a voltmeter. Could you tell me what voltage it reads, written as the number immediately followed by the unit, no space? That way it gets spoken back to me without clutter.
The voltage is 0.4V
